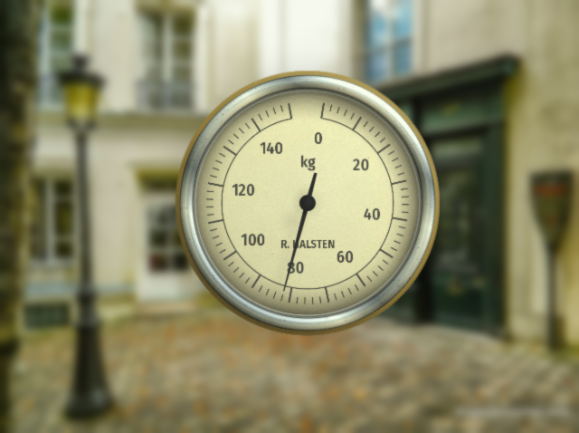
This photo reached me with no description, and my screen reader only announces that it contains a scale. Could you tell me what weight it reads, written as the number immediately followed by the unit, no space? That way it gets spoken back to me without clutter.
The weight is 82kg
